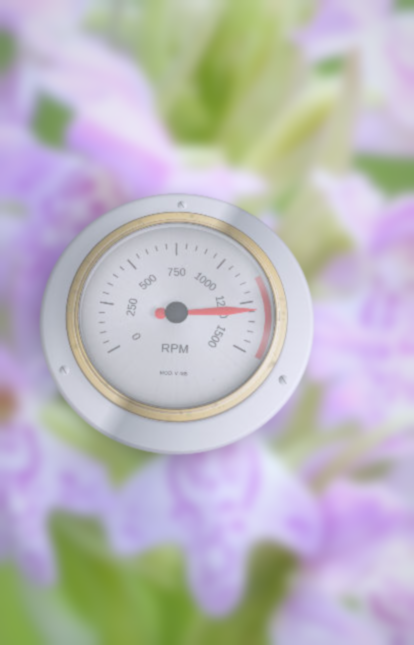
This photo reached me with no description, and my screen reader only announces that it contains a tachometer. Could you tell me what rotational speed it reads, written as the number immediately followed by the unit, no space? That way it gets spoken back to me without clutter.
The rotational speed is 1300rpm
